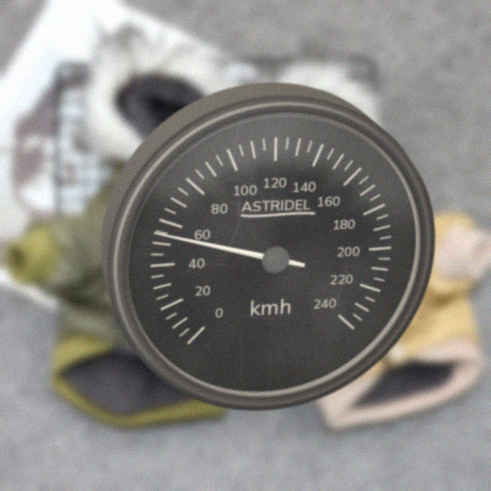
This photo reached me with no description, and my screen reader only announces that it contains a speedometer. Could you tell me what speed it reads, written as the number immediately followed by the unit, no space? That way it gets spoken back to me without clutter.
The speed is 55km/h
